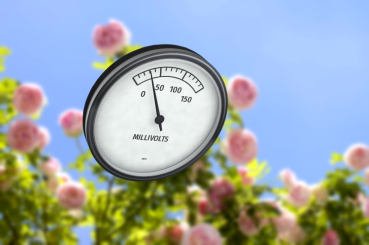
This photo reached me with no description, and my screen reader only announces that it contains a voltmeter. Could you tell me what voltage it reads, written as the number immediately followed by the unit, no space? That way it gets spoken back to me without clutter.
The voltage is 30mV
